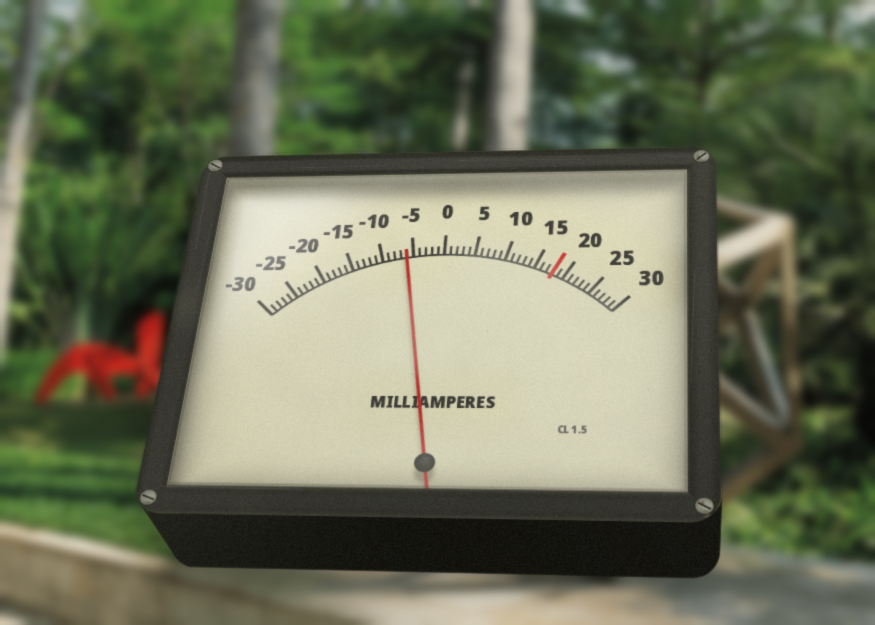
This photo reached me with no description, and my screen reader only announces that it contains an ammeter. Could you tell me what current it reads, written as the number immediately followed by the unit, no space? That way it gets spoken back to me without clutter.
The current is -6mA
